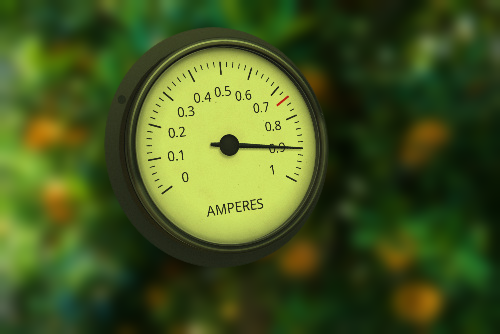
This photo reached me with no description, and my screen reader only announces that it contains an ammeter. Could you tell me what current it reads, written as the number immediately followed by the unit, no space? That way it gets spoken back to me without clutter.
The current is 0.9A
